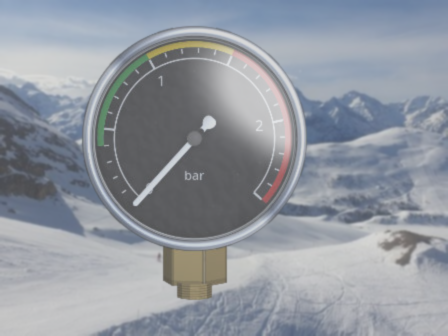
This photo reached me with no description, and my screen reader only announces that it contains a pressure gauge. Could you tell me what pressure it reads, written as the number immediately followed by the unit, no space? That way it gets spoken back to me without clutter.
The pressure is 0bar
